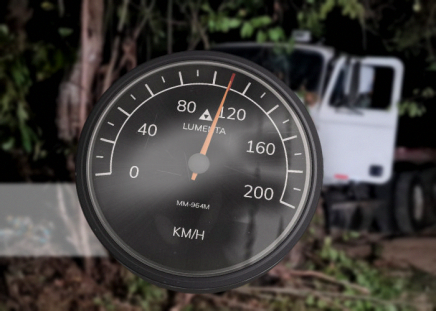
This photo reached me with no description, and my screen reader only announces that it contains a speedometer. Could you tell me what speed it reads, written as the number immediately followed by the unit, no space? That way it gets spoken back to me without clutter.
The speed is 110km/h
